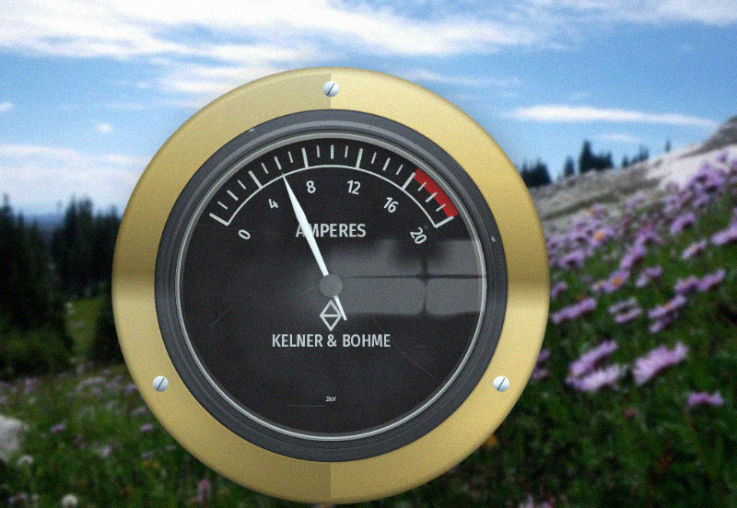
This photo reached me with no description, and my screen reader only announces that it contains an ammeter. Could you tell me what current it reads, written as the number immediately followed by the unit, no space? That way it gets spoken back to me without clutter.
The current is 6A
